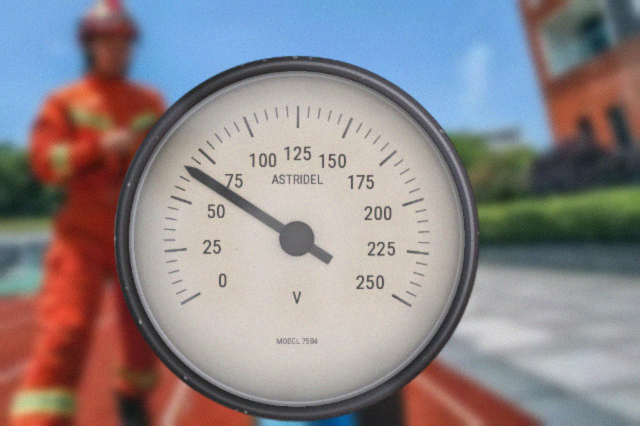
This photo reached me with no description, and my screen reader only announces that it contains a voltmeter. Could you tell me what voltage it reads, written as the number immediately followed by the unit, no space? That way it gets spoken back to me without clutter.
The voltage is 65V
